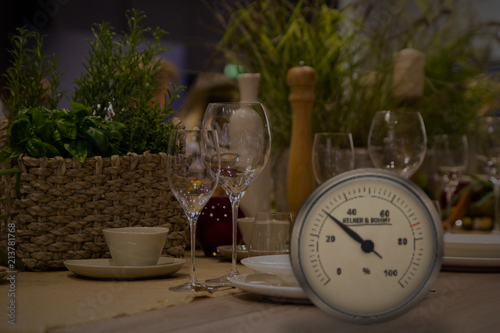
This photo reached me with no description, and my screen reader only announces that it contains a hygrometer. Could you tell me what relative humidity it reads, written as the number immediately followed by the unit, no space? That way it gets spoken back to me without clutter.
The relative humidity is 30%
